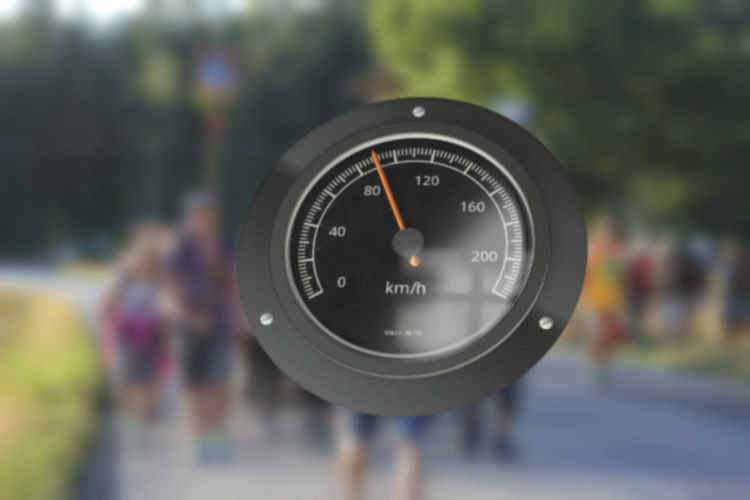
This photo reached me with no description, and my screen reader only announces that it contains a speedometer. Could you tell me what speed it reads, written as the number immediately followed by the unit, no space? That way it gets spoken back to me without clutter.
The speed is 90km/h
